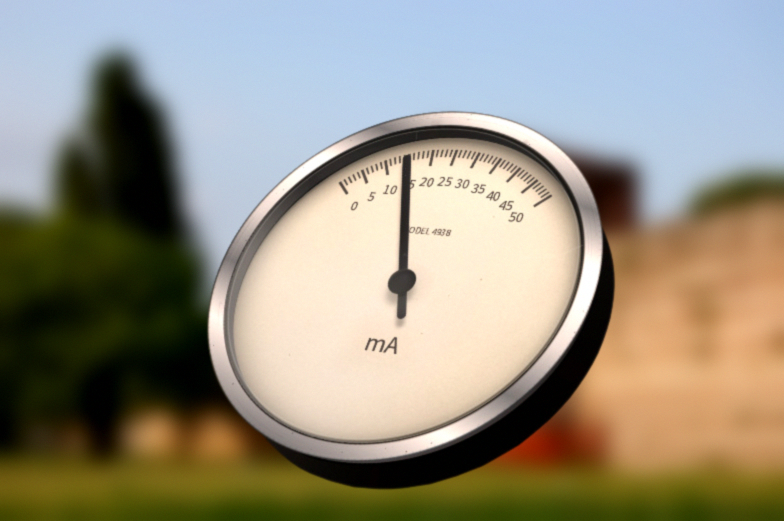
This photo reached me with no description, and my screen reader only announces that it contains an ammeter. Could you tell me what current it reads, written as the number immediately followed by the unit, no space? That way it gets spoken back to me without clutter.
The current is 15mA
